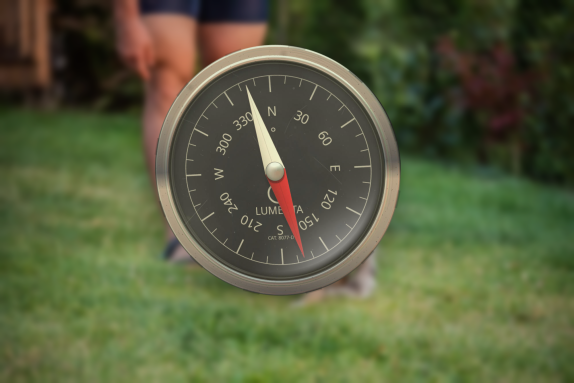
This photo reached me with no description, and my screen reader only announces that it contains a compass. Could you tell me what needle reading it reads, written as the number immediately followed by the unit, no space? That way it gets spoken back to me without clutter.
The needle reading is 165°
